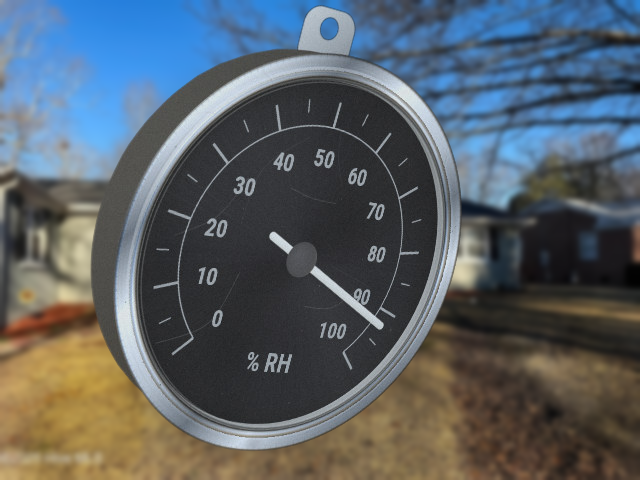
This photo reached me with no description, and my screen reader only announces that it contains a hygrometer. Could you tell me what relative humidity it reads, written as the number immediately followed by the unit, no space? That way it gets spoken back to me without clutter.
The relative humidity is 92.5%
